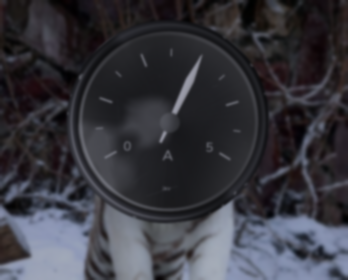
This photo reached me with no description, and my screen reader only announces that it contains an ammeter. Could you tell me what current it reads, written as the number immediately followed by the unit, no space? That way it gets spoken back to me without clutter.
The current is 3A
